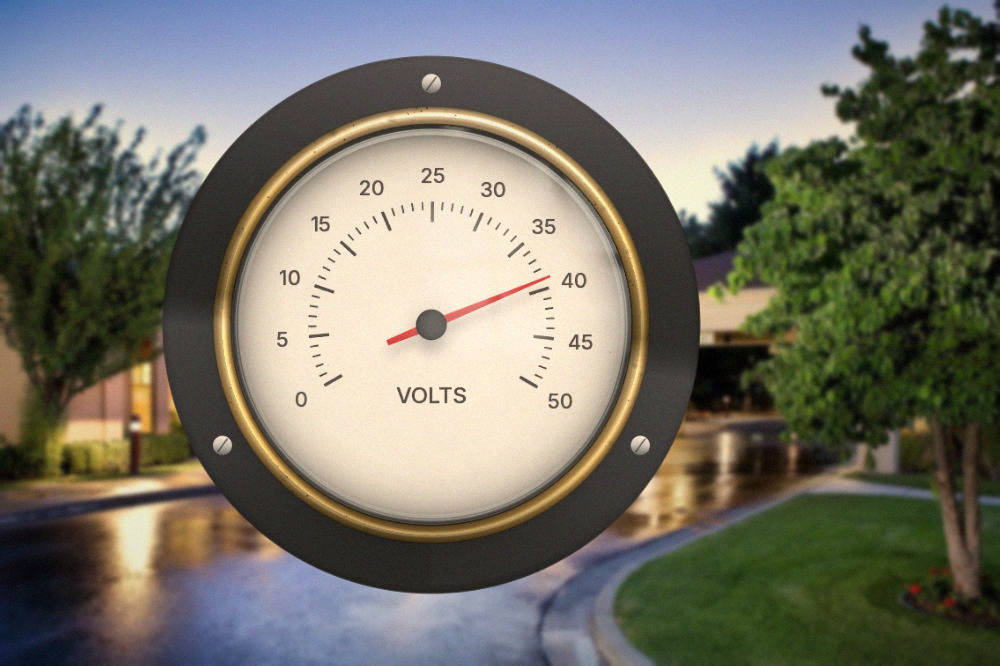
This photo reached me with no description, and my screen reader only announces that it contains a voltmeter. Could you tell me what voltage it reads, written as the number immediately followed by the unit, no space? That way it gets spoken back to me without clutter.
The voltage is 39V
